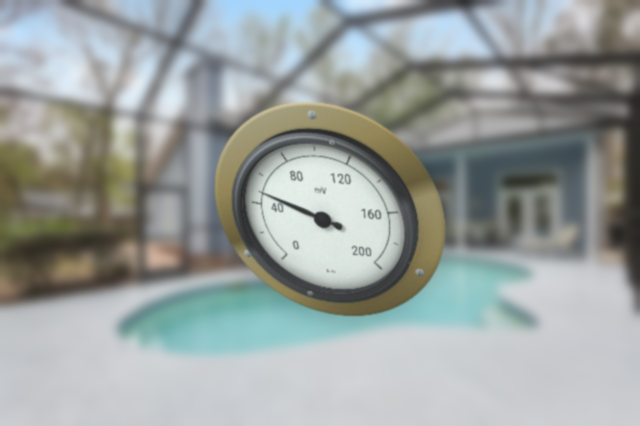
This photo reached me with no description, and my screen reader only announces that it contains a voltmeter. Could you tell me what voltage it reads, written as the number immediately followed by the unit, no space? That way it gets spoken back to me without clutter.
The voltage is 50mV
